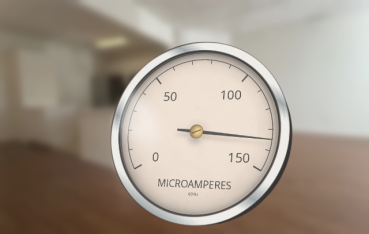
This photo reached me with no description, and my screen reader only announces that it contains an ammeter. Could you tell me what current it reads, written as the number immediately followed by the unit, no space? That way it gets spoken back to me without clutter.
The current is 135µA
